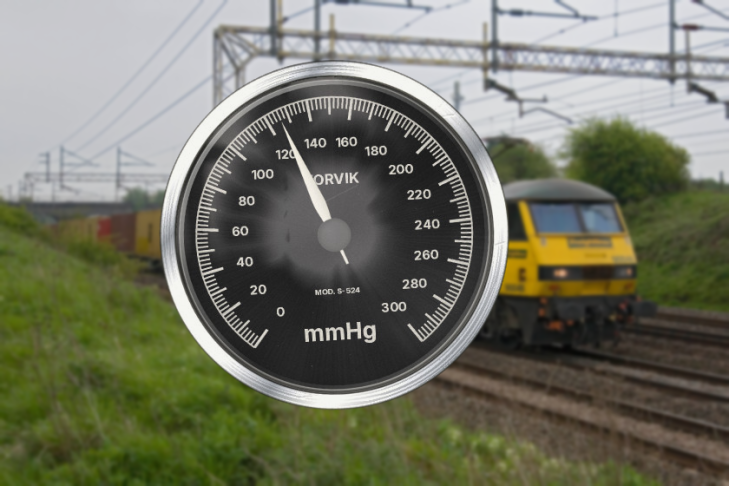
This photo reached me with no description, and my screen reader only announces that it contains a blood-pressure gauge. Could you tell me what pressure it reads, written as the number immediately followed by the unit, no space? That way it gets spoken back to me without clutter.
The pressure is 126mmHg
